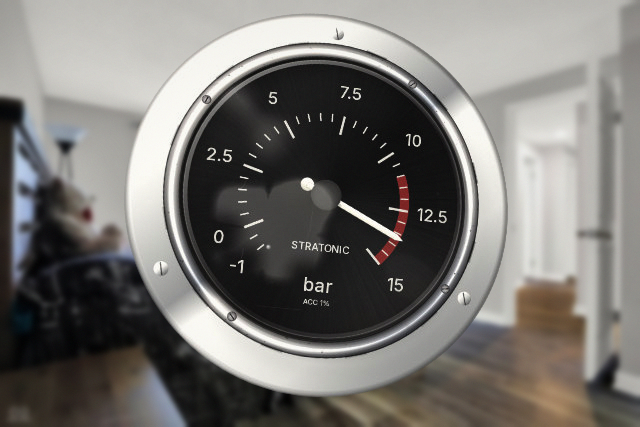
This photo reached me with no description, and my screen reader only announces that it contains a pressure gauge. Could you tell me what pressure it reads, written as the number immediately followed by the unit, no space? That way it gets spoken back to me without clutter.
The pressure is 13.75bar
